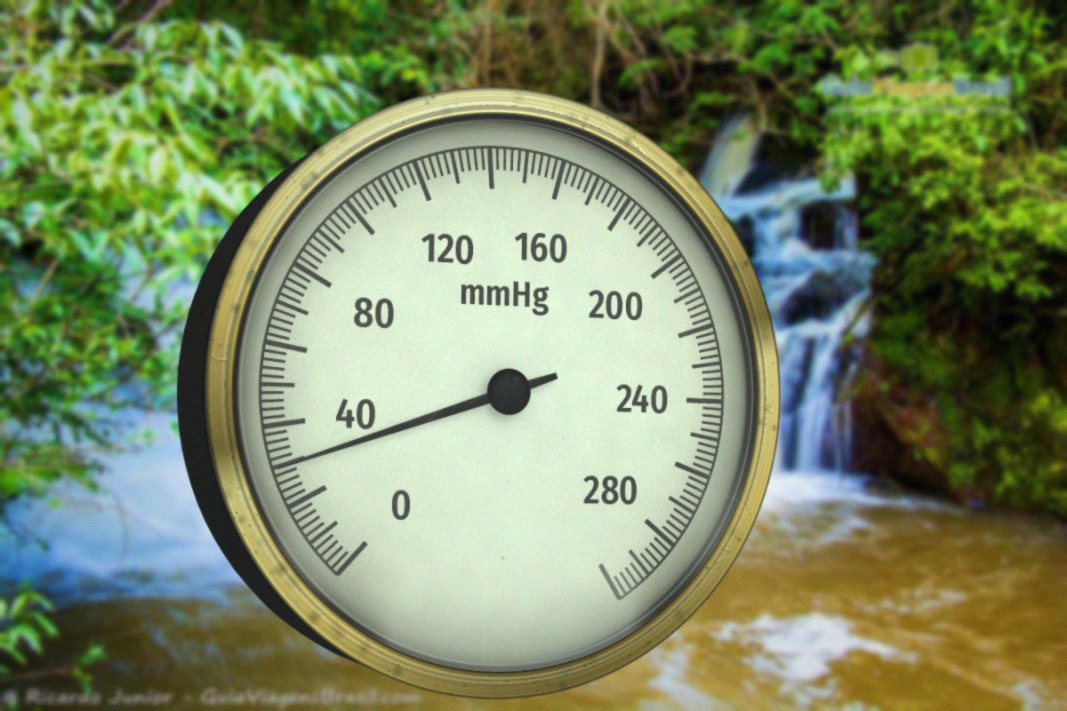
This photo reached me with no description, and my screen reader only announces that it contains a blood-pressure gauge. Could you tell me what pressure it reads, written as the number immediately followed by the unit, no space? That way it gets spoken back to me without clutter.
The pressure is 30mmHg
